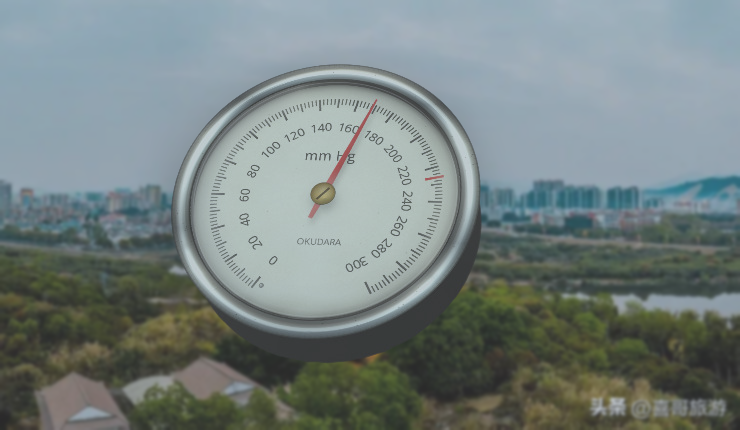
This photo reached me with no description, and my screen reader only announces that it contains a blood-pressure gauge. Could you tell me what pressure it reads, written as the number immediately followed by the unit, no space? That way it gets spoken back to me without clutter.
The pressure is 170mmHg
